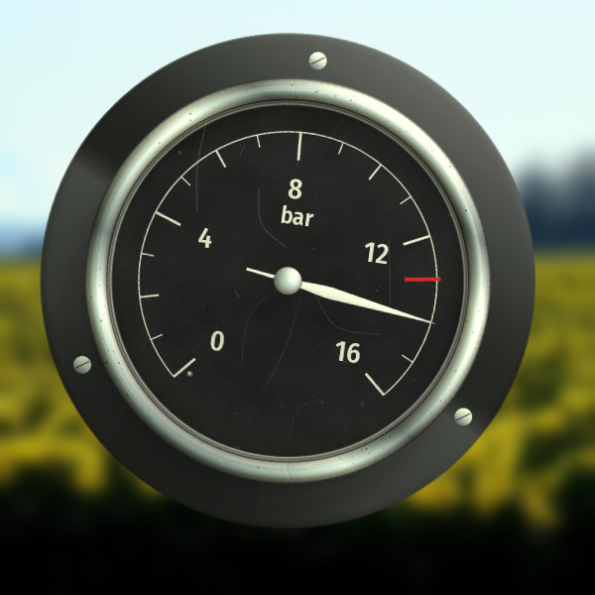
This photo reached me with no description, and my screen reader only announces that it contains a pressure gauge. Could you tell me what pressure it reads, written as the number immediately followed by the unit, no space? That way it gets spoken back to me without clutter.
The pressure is 14bar
